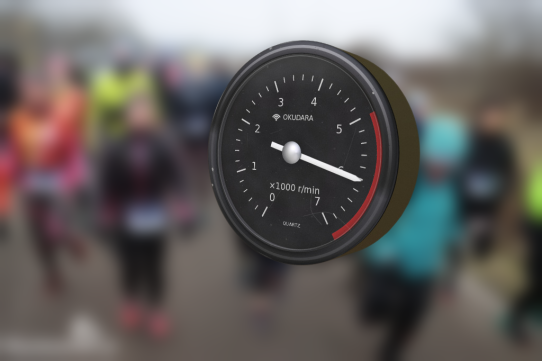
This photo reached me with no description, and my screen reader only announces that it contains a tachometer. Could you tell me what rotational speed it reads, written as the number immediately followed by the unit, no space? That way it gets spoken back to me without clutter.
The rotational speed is 6000rpm
